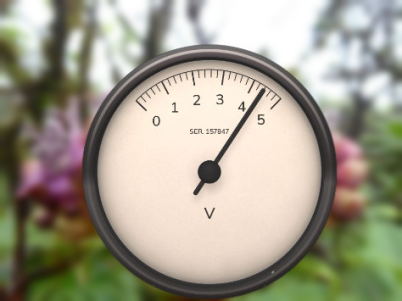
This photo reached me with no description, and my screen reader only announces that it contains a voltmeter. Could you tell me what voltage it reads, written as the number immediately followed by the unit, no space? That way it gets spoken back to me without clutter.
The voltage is 4.4V
